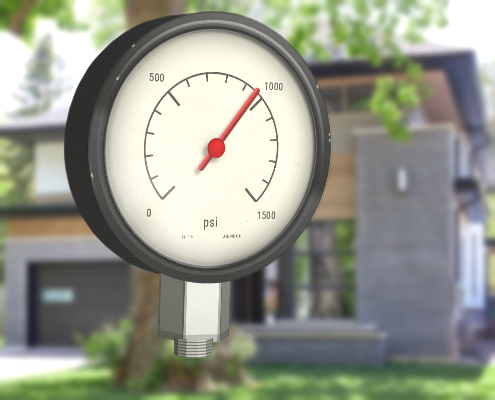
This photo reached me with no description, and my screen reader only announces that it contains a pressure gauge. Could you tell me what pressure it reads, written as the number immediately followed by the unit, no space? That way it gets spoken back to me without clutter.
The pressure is 950psi
